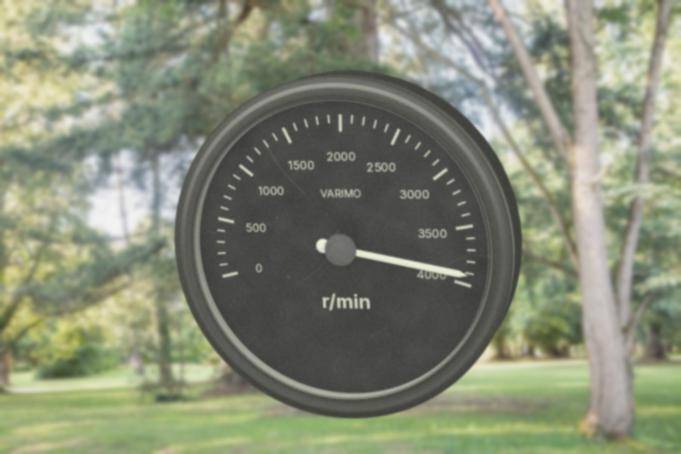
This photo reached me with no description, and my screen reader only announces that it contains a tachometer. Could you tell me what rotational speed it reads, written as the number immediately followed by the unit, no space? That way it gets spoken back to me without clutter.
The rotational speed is 3900rpm
